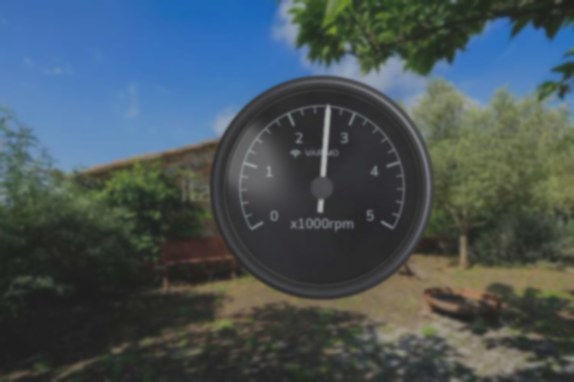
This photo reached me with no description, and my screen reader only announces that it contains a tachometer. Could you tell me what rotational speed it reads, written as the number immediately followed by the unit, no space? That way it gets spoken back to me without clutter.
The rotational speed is 2600rpm
